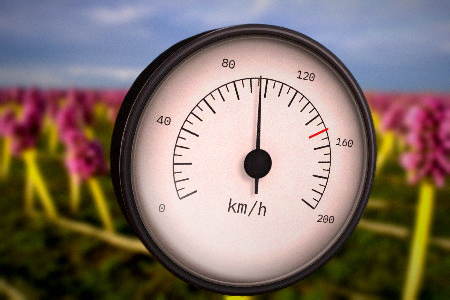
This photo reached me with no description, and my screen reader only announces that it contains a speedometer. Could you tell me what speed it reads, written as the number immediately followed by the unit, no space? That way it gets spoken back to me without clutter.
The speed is 95km/h
